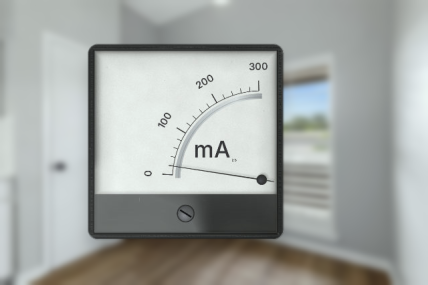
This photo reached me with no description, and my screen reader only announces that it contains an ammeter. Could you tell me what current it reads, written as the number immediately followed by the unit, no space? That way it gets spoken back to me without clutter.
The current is 20mA
